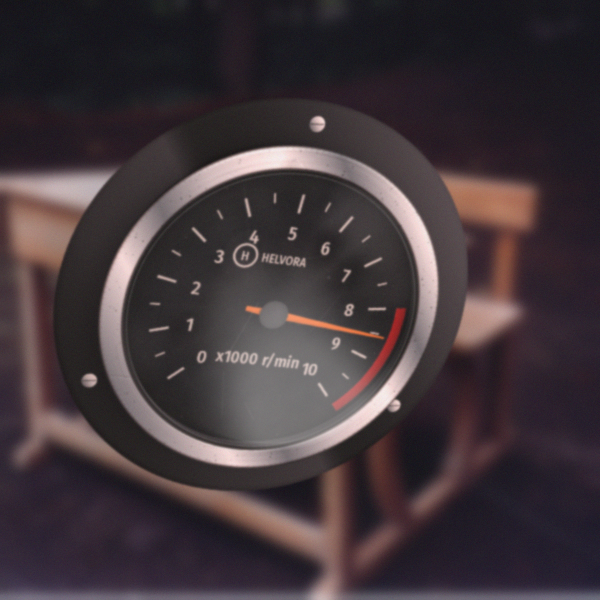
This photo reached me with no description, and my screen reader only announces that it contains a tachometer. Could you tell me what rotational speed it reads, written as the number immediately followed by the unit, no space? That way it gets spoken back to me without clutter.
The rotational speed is 8500rpm
